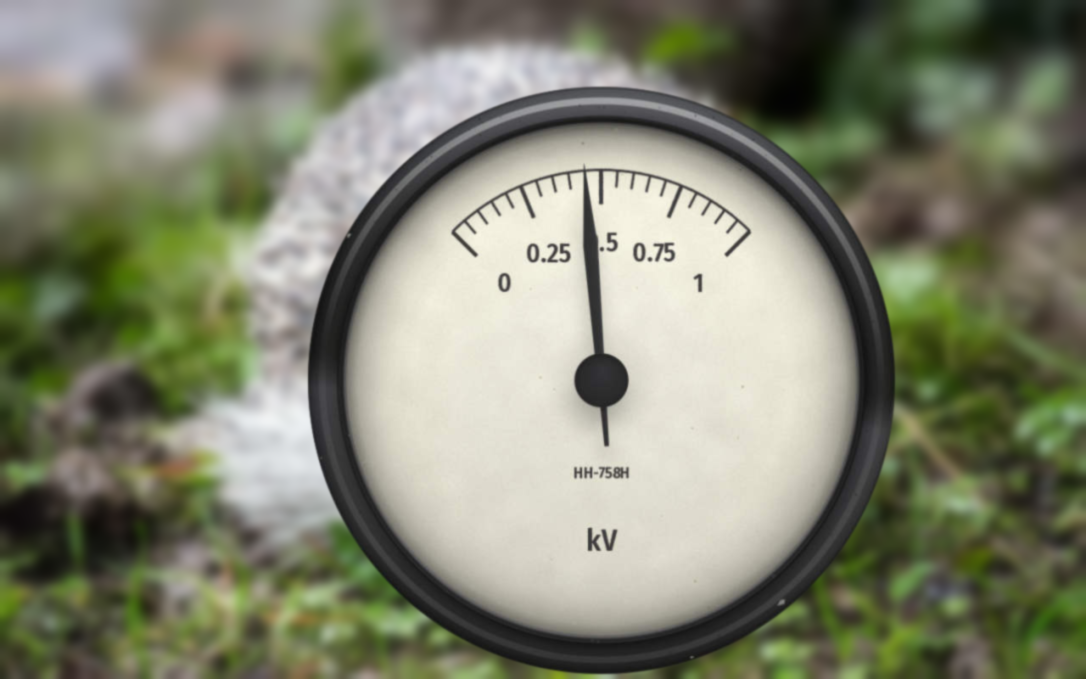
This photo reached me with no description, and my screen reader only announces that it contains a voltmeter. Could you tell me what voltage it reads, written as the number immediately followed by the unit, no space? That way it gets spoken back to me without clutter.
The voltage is 0.45kV
